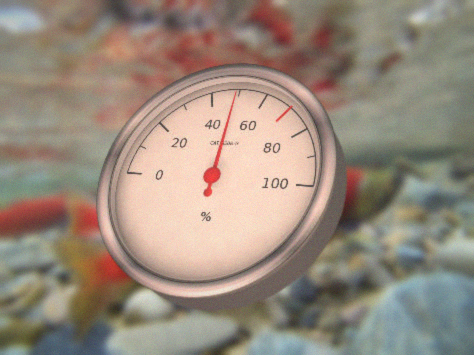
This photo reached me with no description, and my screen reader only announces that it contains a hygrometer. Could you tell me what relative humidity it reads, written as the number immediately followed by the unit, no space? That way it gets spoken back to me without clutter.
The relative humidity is 50%
